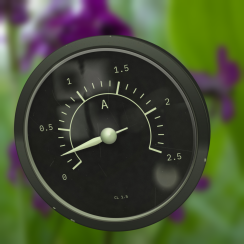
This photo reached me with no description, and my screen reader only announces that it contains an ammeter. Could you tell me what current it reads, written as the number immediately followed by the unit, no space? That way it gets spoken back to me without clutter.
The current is 0.2A
